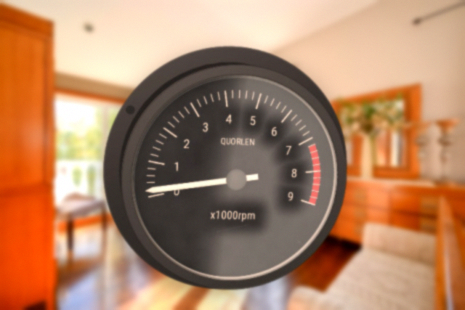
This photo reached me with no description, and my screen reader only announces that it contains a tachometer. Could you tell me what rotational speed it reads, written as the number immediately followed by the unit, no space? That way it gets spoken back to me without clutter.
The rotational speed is 200rpm
